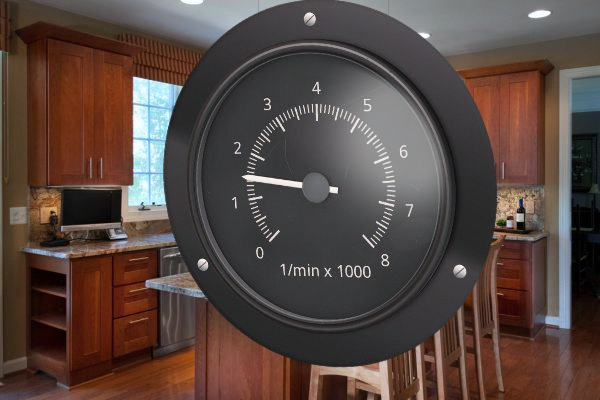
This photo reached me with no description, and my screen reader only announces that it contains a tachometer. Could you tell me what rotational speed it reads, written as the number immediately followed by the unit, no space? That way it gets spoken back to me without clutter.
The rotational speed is 1500rpm
